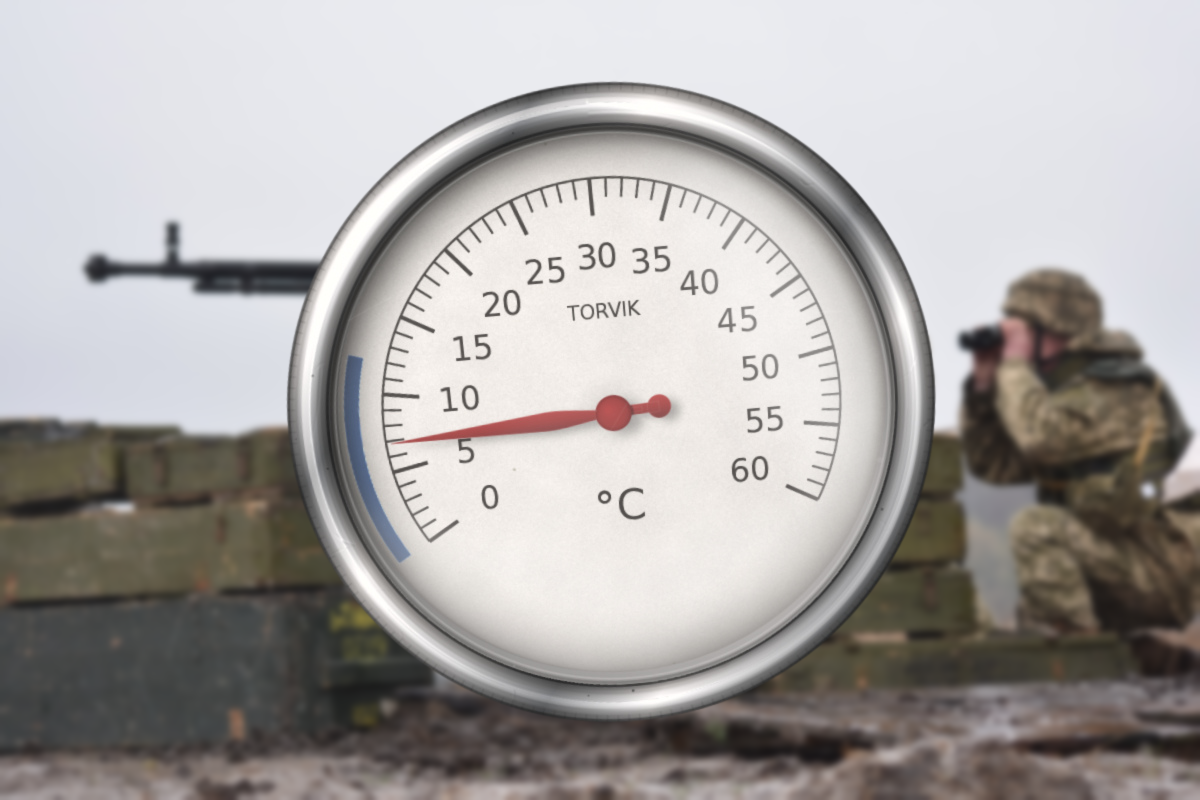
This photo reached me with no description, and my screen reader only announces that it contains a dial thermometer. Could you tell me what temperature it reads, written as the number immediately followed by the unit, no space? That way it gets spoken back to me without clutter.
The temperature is 7°C
